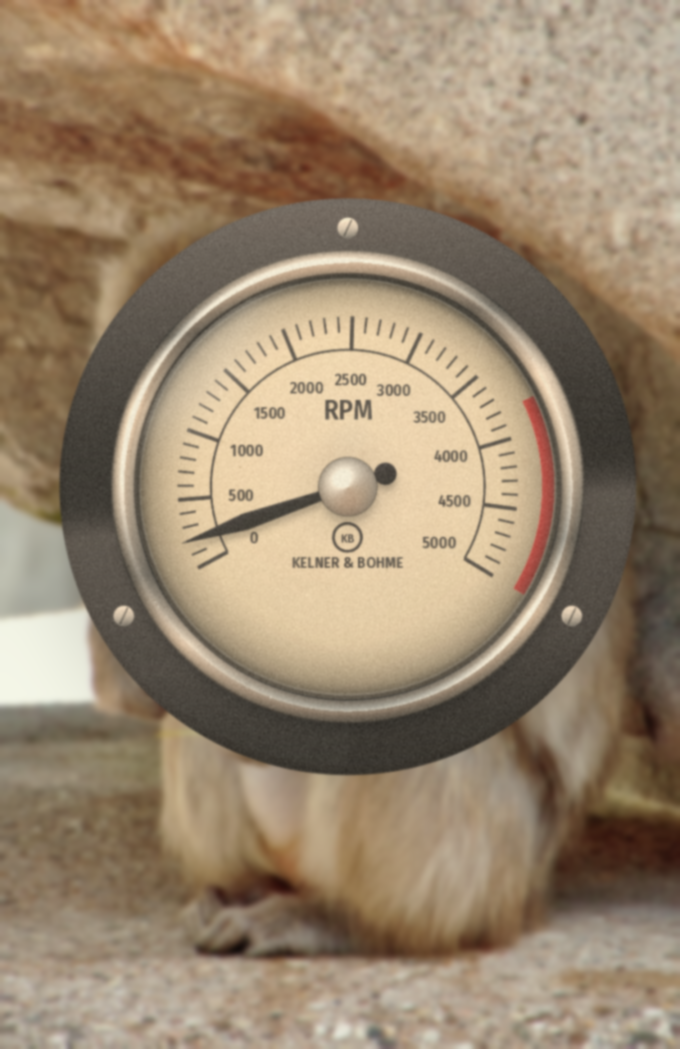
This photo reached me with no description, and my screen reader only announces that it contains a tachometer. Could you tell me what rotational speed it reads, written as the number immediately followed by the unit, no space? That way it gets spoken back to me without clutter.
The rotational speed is 200rpm
